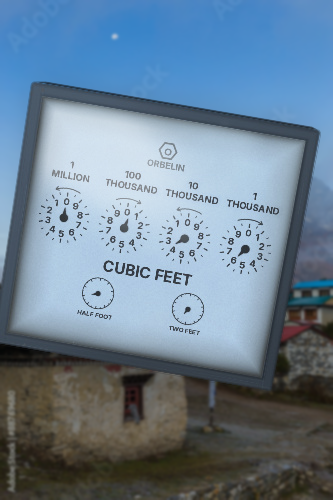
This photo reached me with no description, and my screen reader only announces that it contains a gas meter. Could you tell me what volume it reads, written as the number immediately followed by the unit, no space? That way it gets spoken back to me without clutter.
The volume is 3600ft³
